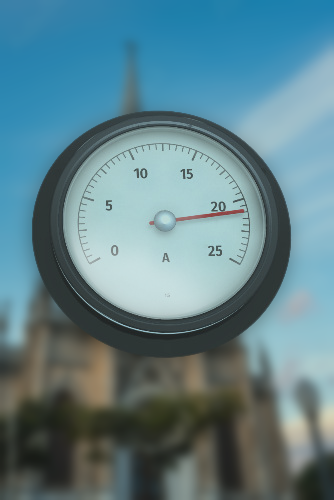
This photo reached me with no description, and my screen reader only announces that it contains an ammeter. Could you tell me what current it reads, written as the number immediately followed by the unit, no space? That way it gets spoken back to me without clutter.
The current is 21A
